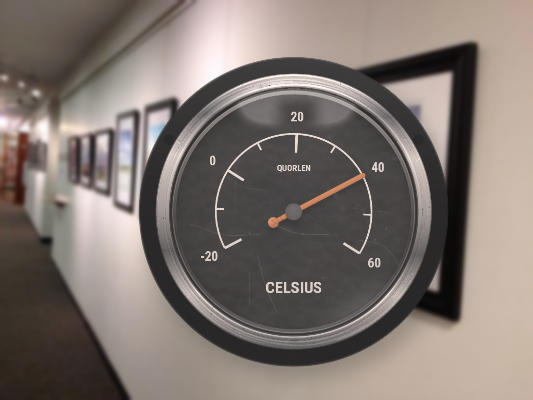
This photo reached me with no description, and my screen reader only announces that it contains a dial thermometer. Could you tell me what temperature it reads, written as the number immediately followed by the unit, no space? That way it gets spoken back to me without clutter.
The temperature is 40°C
